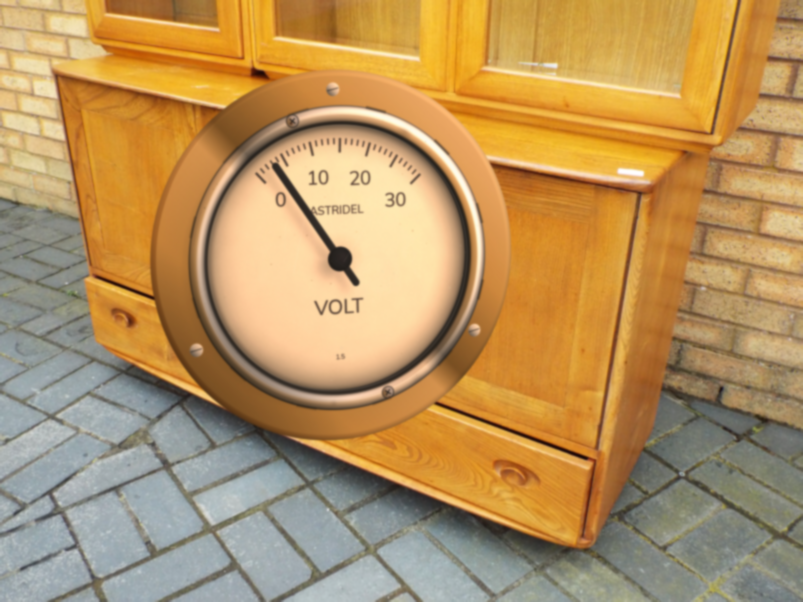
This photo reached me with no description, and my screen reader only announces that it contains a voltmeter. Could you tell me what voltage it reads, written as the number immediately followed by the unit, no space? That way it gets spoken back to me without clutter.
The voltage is 3V
